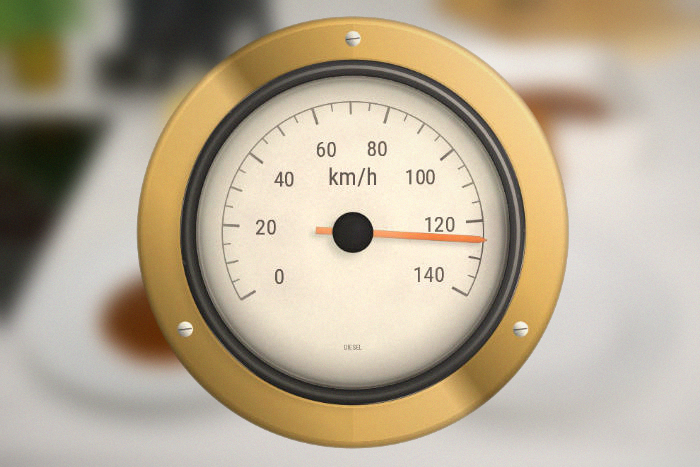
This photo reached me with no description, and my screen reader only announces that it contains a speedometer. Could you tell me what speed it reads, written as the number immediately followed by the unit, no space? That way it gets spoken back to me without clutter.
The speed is 125km/h
